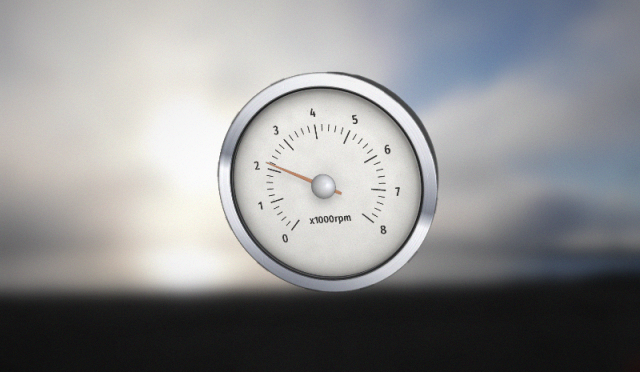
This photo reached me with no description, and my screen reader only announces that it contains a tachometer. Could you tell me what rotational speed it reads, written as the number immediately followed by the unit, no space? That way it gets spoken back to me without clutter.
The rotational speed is 2200rpm
